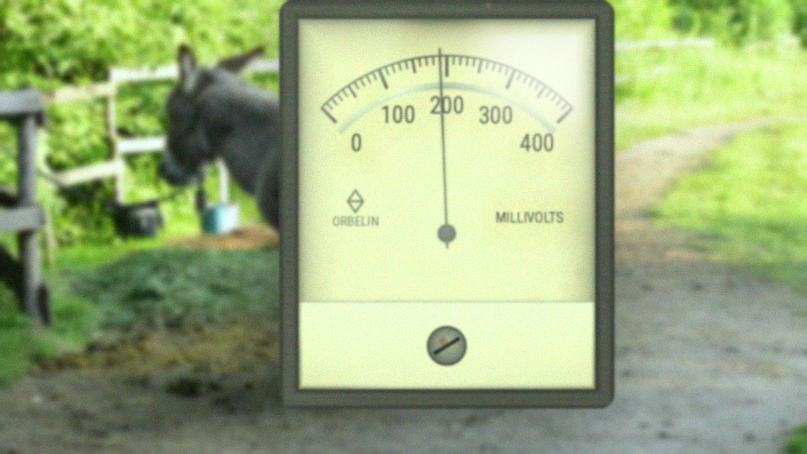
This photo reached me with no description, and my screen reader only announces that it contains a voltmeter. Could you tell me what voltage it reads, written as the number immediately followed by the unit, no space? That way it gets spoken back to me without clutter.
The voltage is 190mV
